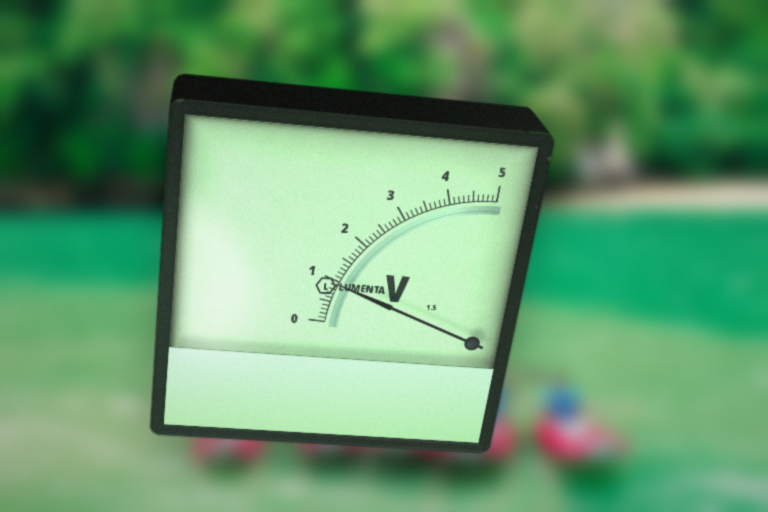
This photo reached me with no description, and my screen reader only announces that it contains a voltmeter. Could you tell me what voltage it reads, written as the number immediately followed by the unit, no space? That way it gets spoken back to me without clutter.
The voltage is 1V
